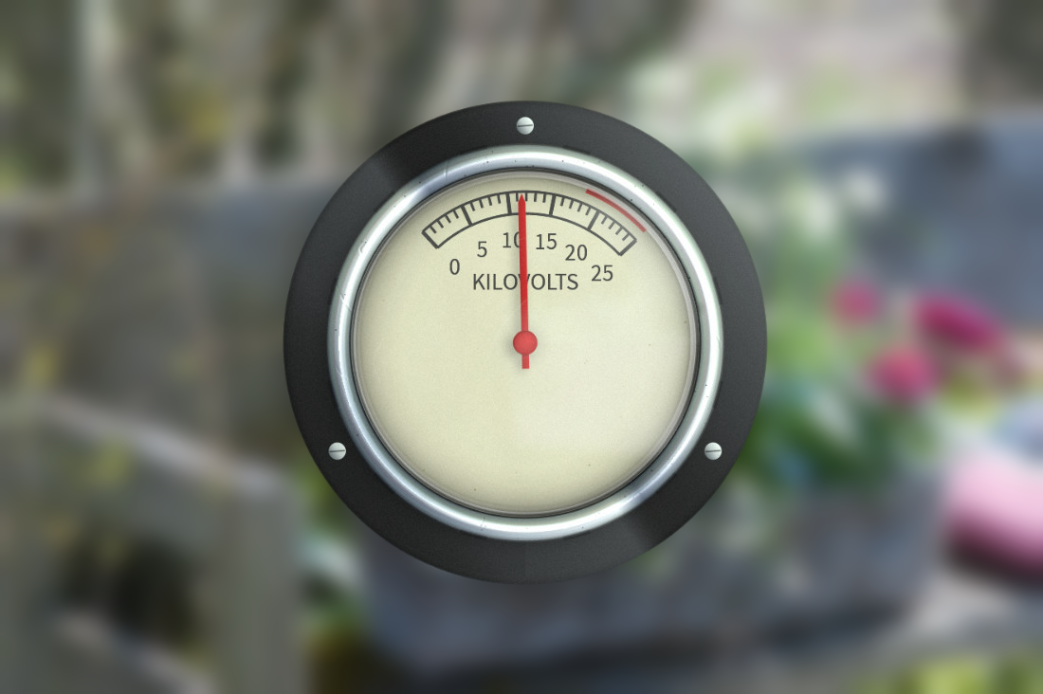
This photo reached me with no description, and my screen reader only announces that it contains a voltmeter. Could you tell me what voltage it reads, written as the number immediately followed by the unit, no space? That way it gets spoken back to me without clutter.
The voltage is 11.5kV
